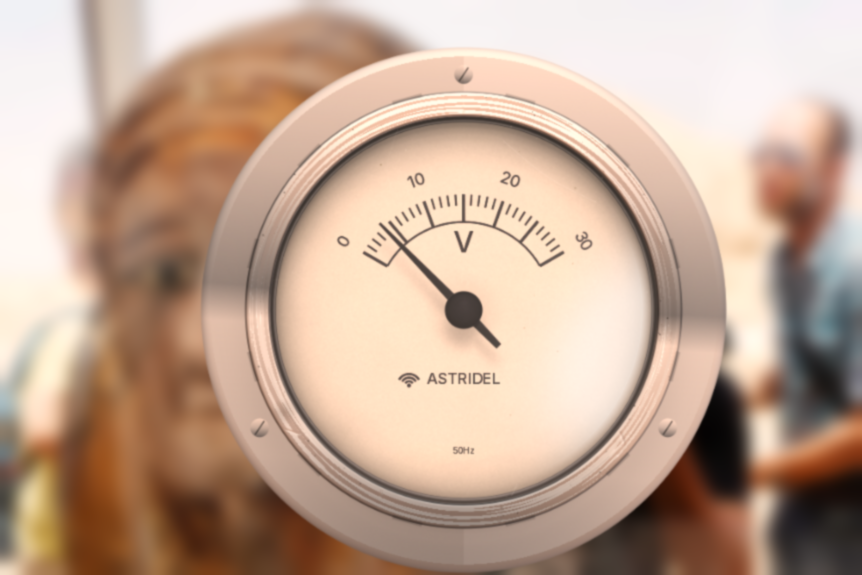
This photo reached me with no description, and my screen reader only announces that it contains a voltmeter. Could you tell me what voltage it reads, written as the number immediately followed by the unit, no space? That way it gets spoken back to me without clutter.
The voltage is 4V
